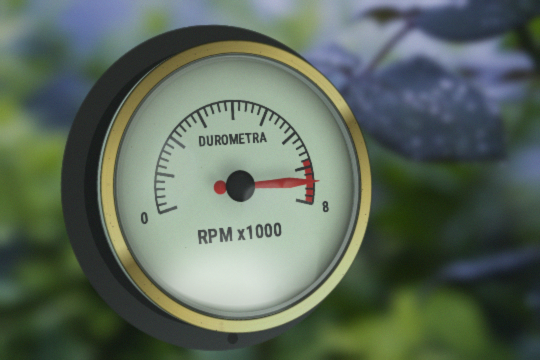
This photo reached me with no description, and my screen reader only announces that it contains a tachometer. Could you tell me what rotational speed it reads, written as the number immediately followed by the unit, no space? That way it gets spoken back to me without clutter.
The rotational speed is 7400rpm
